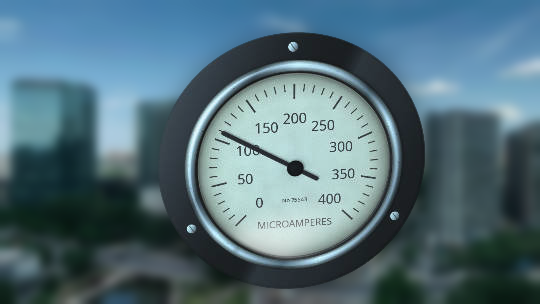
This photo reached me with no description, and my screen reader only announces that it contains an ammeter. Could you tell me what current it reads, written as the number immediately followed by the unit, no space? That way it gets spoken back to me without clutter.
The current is 110µA
